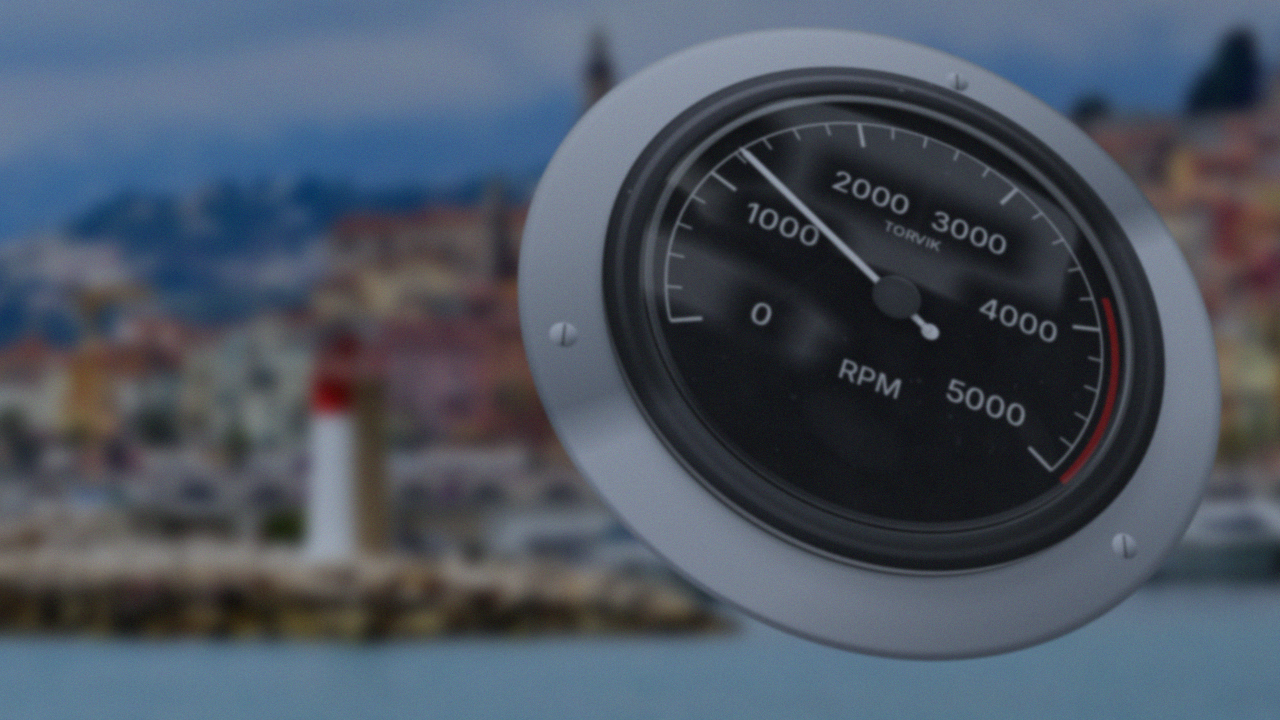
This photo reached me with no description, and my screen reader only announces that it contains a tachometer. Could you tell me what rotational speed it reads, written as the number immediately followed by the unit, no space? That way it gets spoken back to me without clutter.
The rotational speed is 1200rpm
